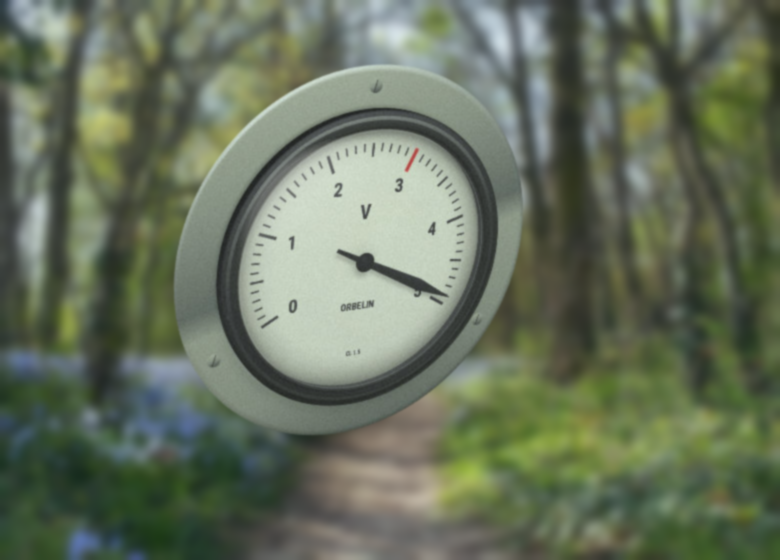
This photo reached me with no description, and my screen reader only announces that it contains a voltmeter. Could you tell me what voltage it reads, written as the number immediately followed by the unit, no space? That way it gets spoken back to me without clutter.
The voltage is 4.9V
